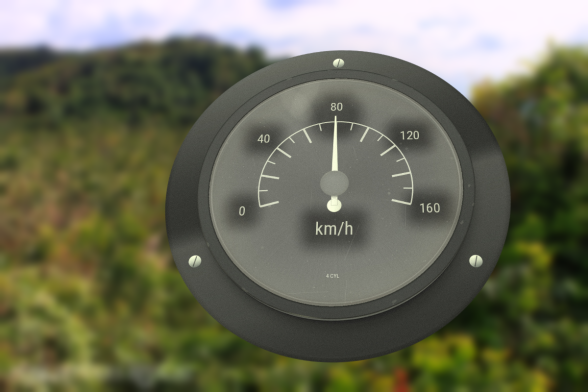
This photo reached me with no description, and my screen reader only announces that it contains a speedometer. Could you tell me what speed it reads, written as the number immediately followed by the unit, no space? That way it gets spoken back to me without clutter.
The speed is 80km/h
